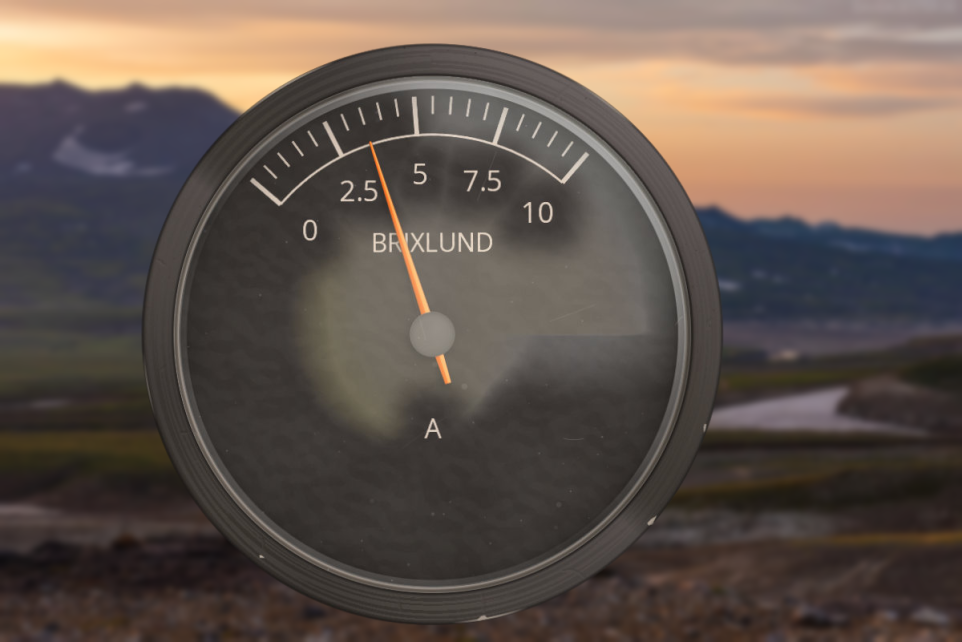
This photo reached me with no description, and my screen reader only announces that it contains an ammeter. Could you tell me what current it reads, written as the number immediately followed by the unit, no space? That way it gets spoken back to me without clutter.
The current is 3.5A
